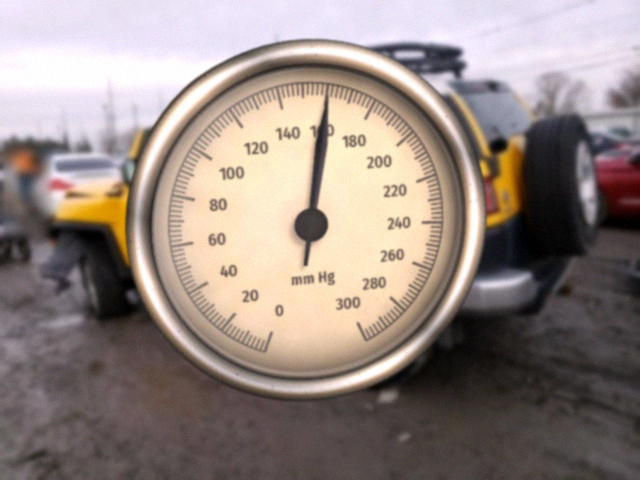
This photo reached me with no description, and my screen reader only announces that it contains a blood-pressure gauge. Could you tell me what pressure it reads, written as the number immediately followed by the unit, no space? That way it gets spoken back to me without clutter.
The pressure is 160mmHg
